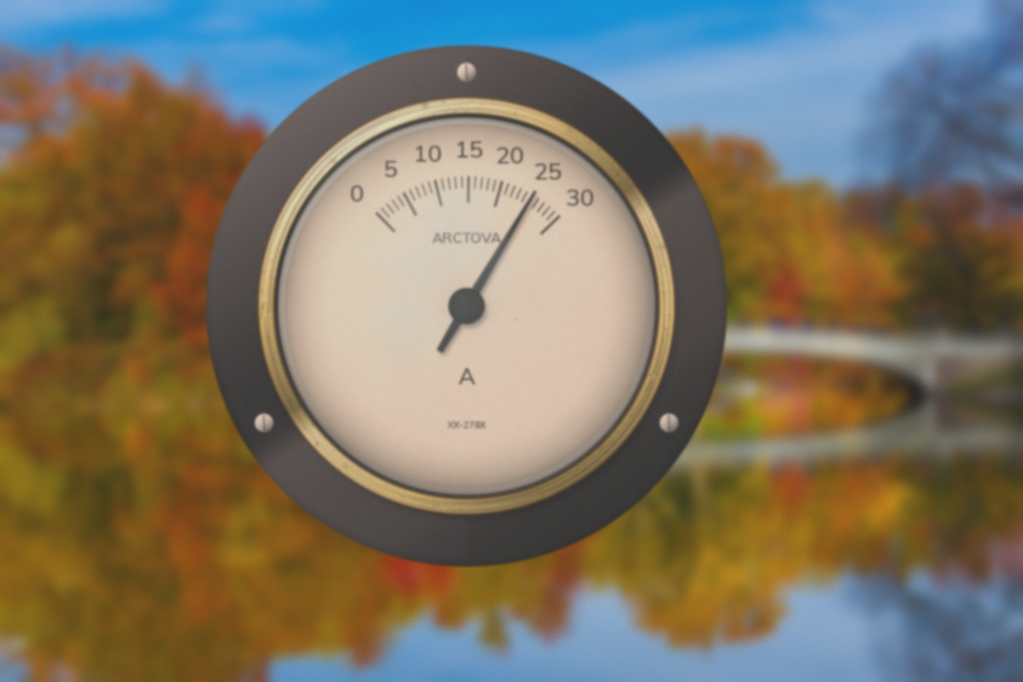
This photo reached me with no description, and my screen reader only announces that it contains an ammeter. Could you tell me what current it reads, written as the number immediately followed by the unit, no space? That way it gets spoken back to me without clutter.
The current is 25A
